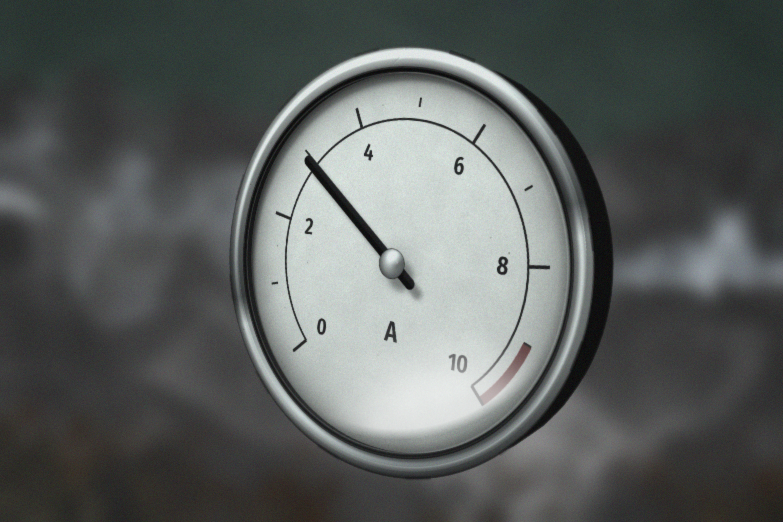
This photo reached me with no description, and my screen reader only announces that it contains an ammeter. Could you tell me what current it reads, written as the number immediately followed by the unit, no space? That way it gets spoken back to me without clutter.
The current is 3A
